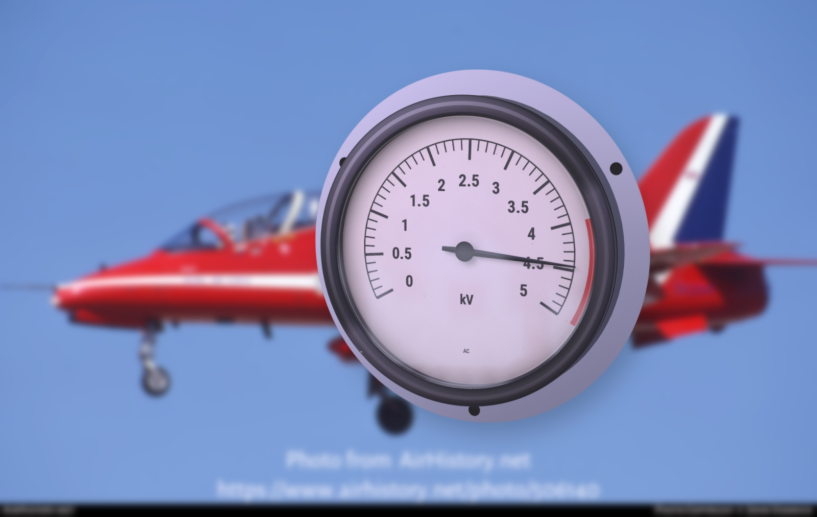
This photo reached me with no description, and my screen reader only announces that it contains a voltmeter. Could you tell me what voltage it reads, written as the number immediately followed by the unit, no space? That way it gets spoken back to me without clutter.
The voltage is 4.45kV
